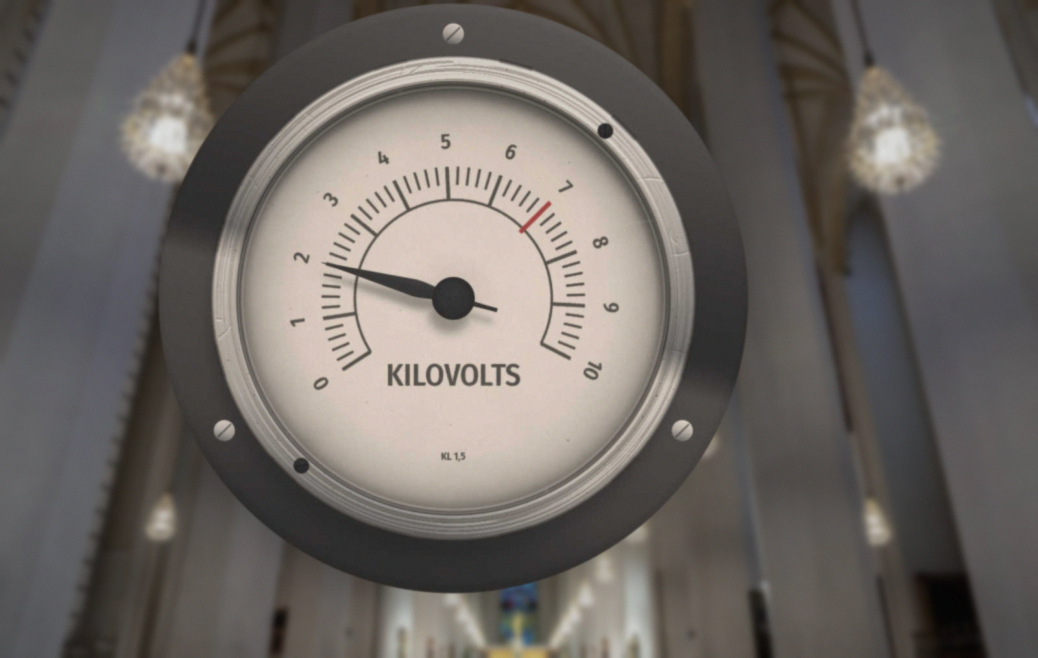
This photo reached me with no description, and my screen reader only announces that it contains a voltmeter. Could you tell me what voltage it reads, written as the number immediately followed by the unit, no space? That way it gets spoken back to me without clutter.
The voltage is 2kV
